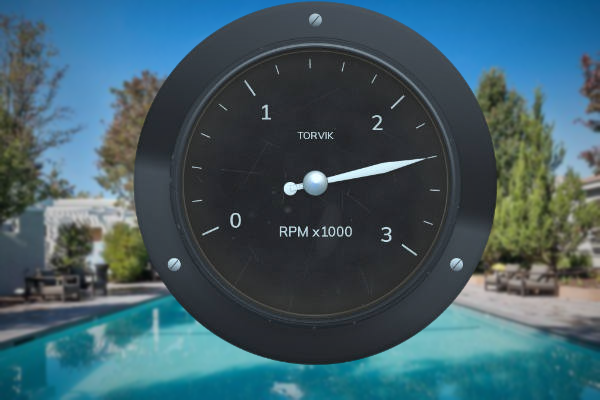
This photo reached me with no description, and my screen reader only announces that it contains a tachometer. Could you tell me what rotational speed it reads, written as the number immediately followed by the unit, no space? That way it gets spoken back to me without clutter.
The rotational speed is 2400rpm
